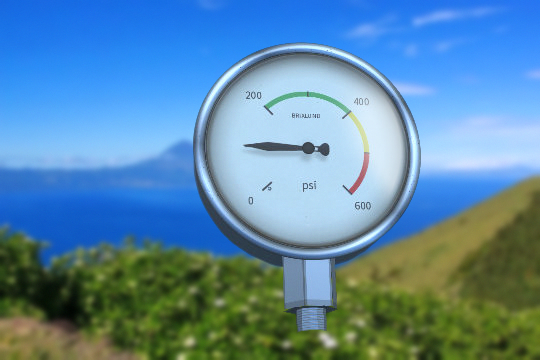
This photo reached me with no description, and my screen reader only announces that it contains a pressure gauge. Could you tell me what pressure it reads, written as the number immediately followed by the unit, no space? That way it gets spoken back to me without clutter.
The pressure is 100psi
